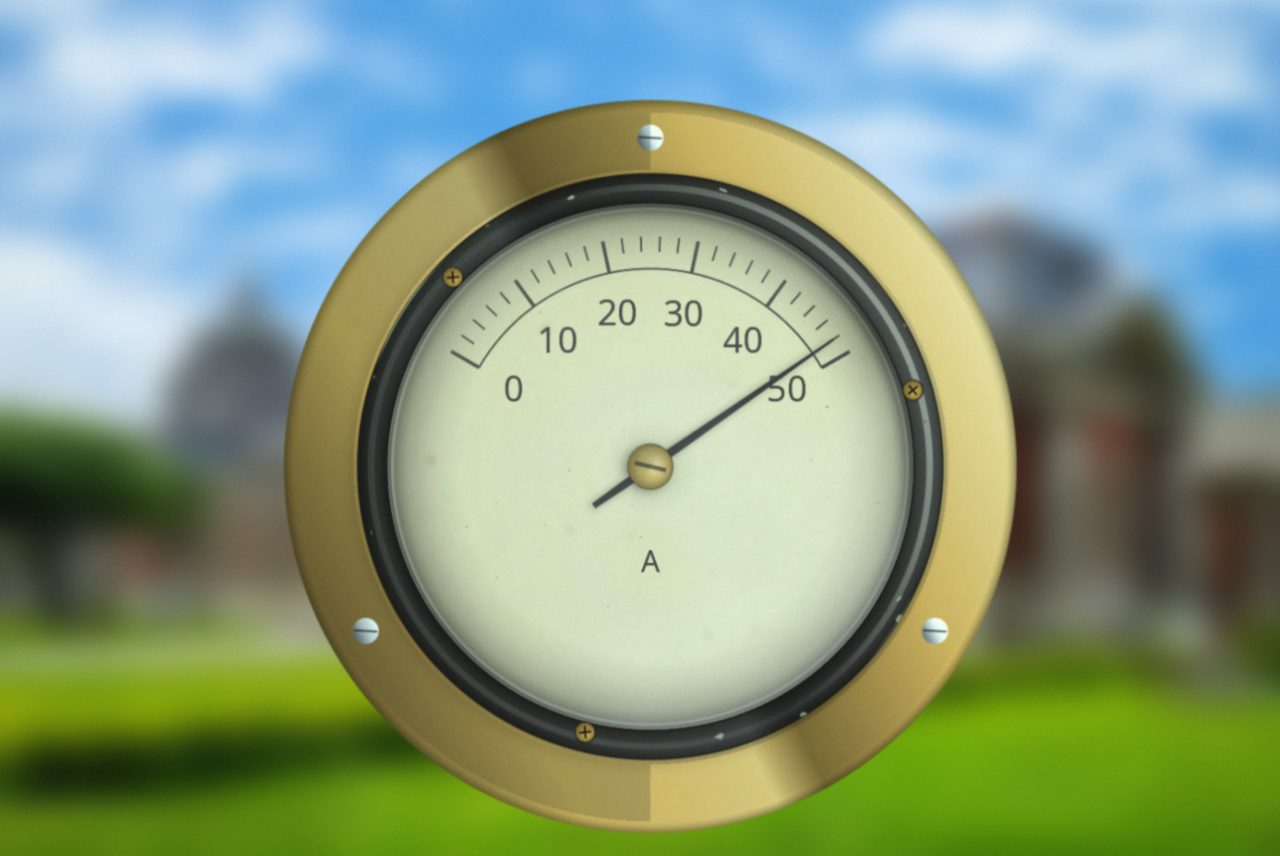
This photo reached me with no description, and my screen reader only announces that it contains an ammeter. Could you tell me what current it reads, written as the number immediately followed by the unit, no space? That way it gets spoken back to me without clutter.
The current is 48A
